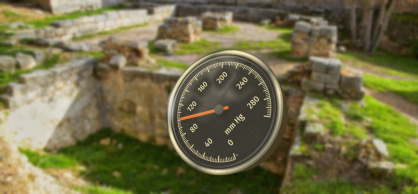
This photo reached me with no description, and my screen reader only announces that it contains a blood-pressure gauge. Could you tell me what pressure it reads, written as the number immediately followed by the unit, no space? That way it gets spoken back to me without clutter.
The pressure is 100mmHg
